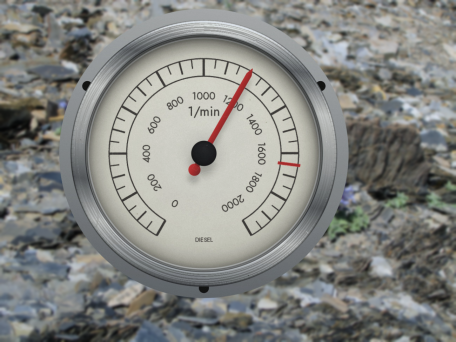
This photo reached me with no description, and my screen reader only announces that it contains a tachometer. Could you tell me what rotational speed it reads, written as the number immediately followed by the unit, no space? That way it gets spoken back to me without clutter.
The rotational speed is 1200rpm
